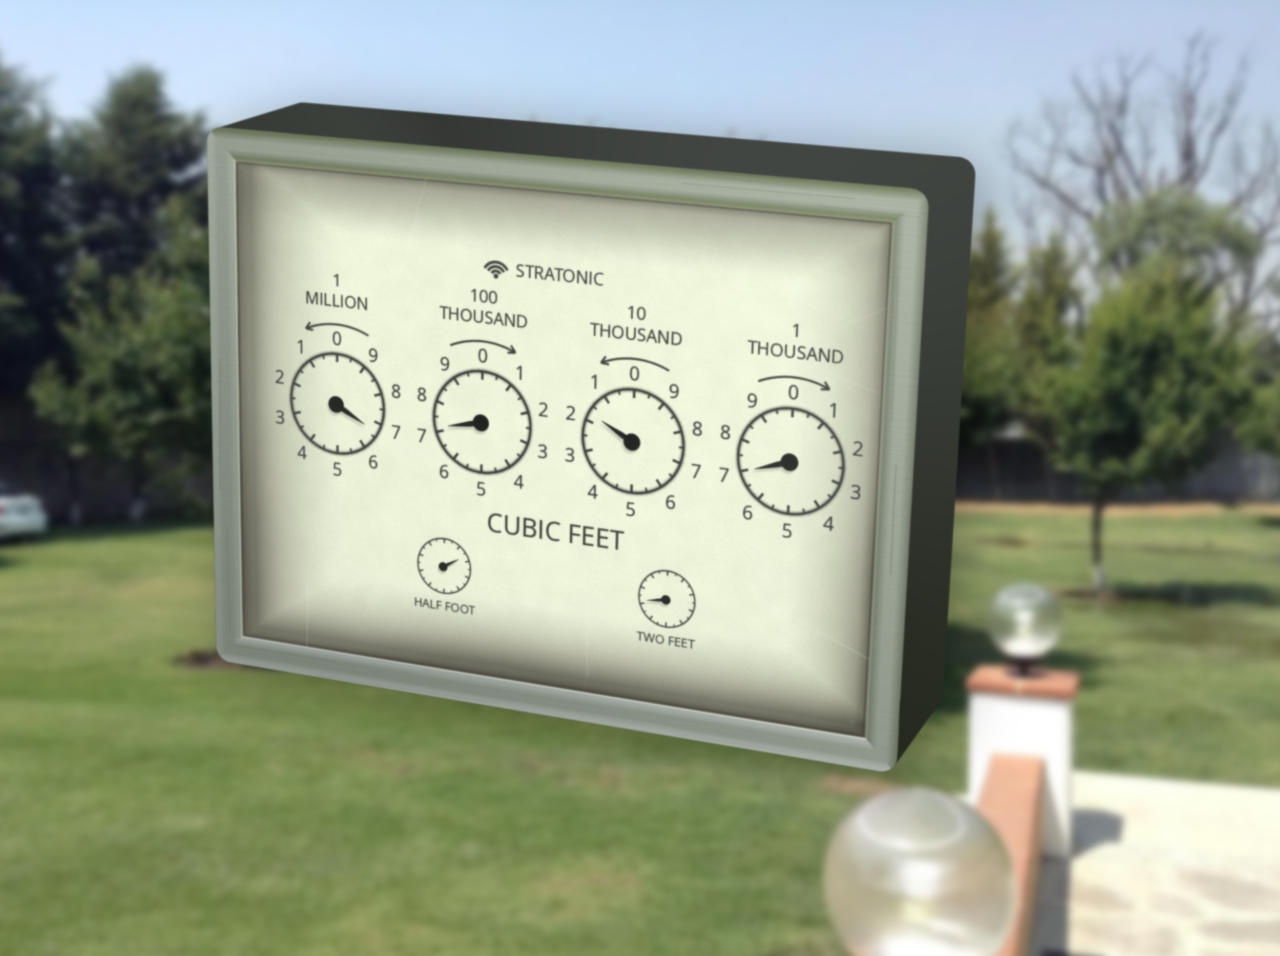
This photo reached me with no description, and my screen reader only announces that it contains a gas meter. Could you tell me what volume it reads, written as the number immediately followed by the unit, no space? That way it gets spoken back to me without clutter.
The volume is 671700ft³
